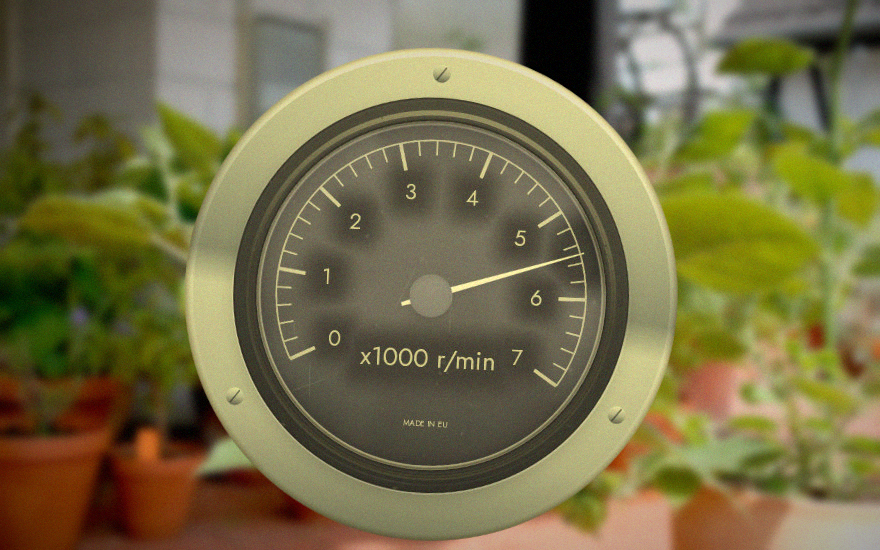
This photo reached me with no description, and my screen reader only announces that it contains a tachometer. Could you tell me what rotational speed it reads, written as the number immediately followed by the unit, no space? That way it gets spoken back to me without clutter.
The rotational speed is 5500rpm
